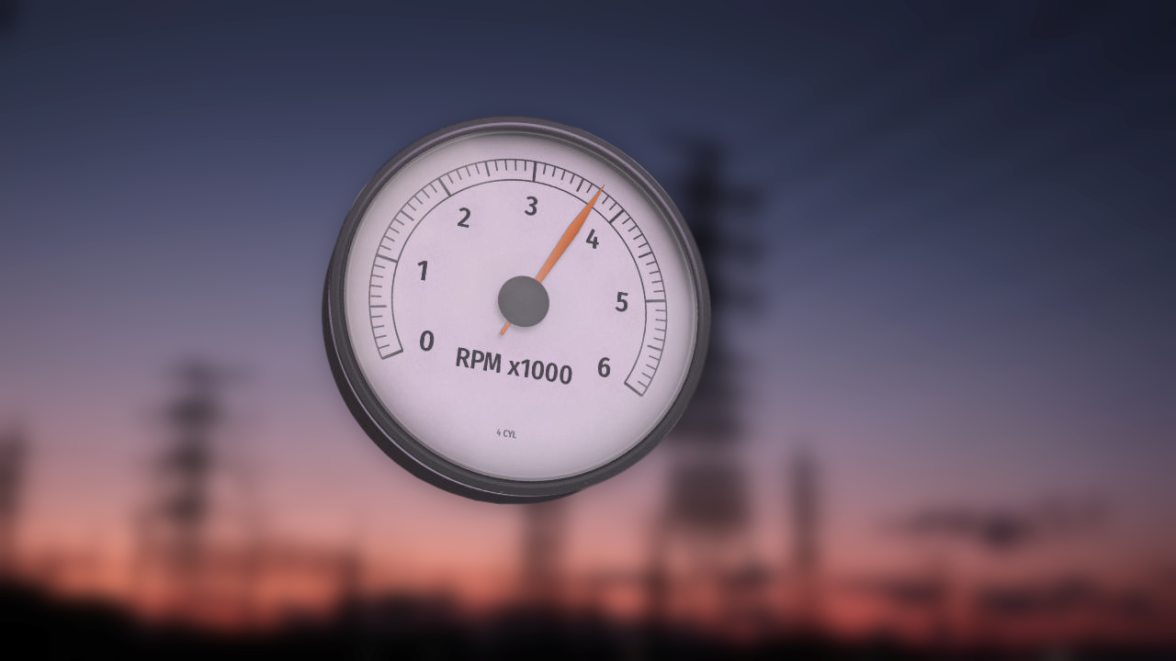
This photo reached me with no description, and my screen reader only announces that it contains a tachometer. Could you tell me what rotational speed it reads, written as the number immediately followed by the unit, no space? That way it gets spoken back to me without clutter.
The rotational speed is 3700rpm
